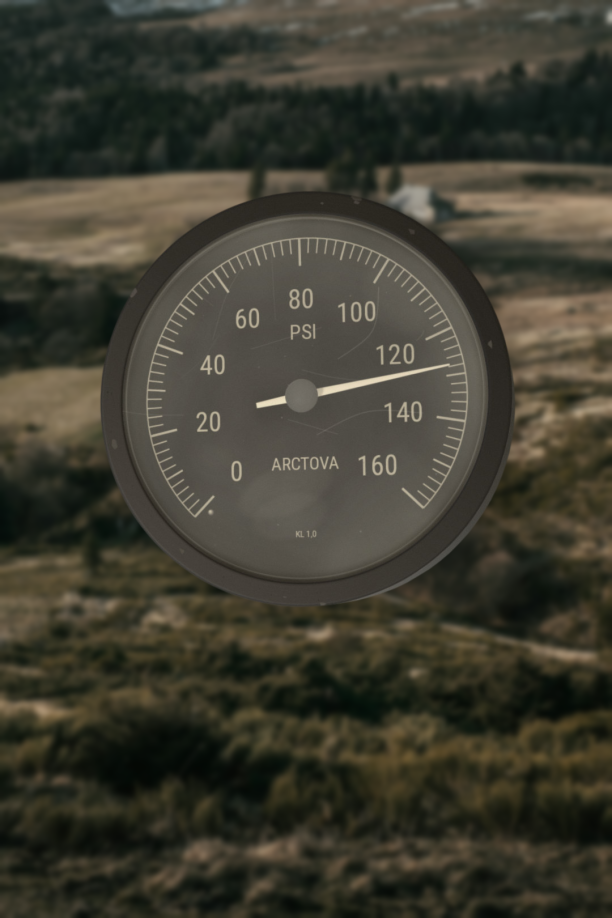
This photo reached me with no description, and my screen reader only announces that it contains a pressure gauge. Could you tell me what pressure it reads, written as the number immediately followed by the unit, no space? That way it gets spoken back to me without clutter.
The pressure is 128psi
